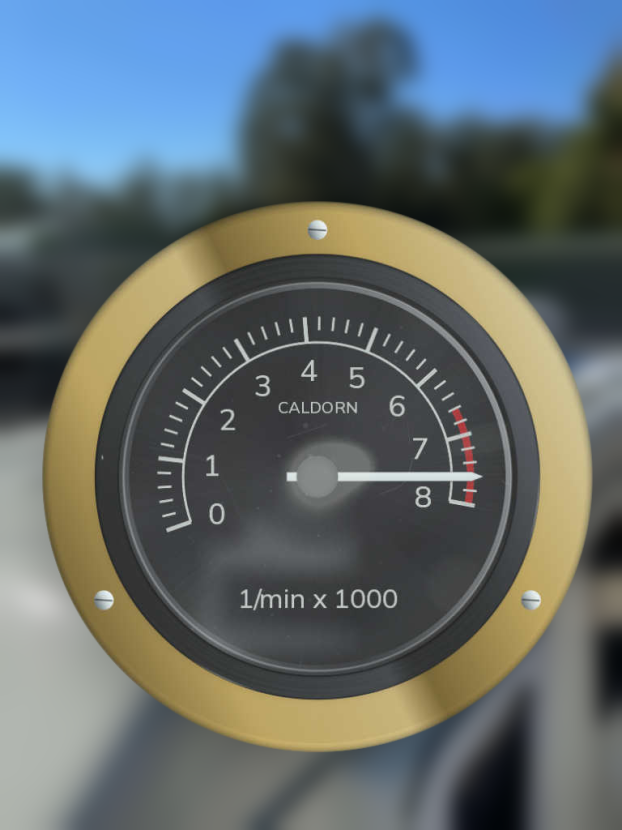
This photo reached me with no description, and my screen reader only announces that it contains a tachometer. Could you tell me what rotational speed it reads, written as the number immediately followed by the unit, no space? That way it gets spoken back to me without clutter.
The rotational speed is 7600rpm
